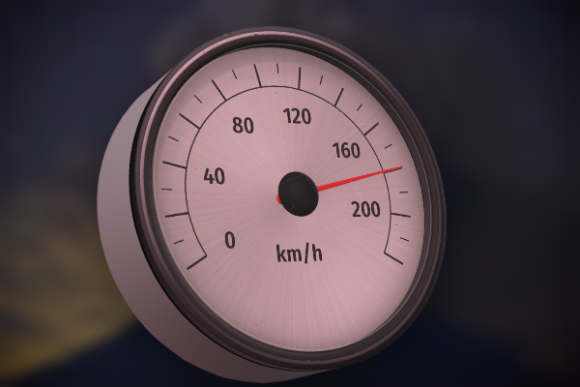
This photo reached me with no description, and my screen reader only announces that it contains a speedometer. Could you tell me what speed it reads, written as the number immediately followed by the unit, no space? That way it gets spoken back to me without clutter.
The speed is 180km/h
